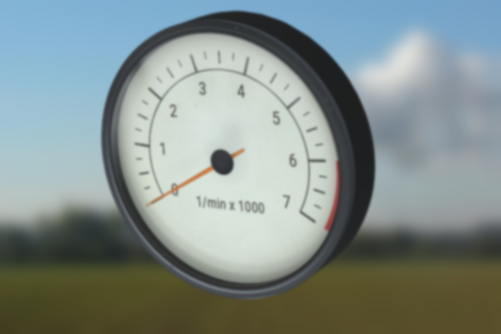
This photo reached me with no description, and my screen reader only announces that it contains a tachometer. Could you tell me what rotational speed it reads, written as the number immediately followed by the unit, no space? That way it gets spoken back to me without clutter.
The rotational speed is 0rpm
